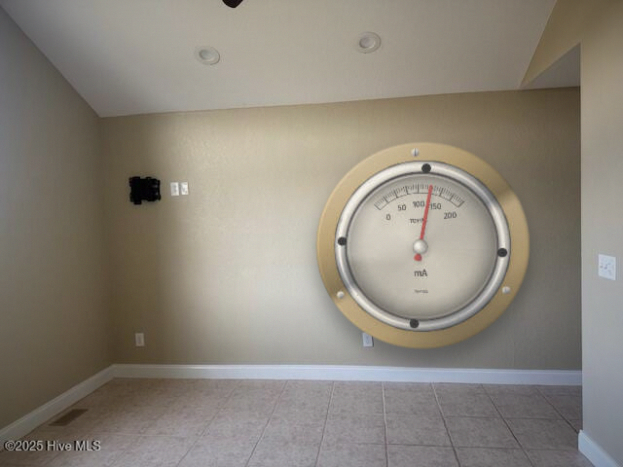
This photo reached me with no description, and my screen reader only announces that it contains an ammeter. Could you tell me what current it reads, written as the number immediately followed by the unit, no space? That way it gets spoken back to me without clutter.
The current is 125mA
